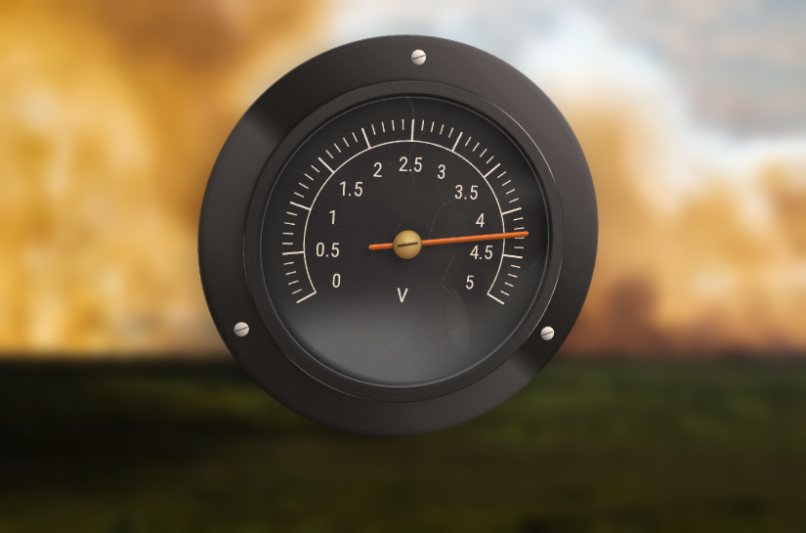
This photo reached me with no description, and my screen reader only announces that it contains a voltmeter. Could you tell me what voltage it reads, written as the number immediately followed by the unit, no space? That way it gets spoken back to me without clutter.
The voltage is 4.25V
